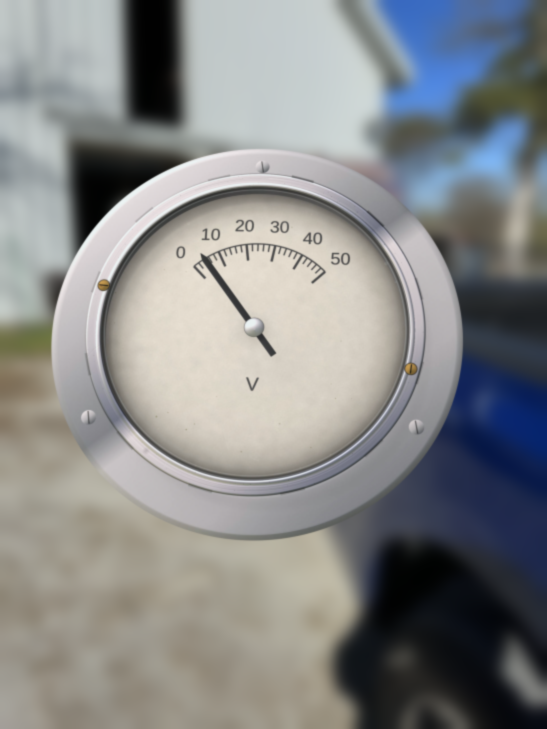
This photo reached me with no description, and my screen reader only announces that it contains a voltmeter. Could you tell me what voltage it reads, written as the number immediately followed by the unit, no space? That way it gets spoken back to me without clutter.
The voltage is 4V
